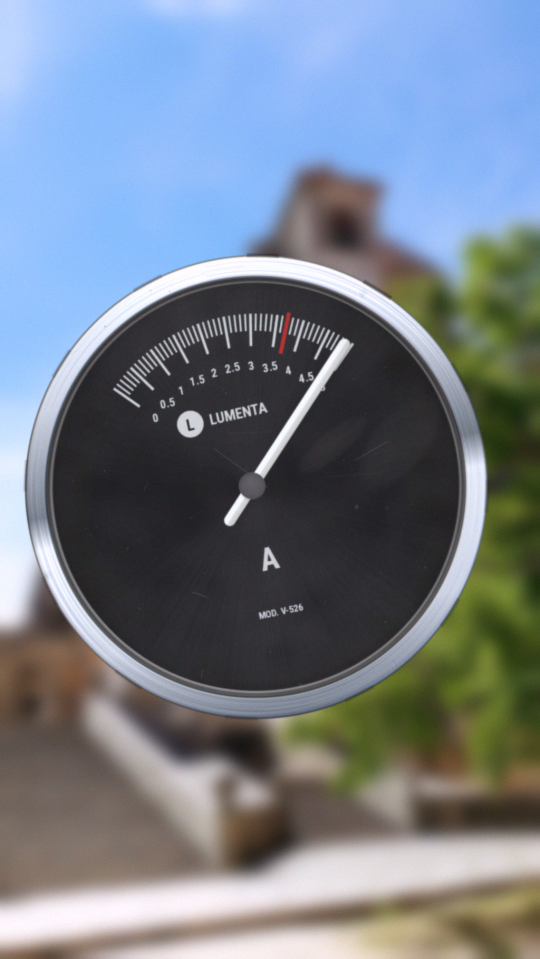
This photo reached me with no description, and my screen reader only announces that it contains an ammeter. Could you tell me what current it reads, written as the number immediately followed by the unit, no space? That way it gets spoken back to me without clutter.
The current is 4.9A
